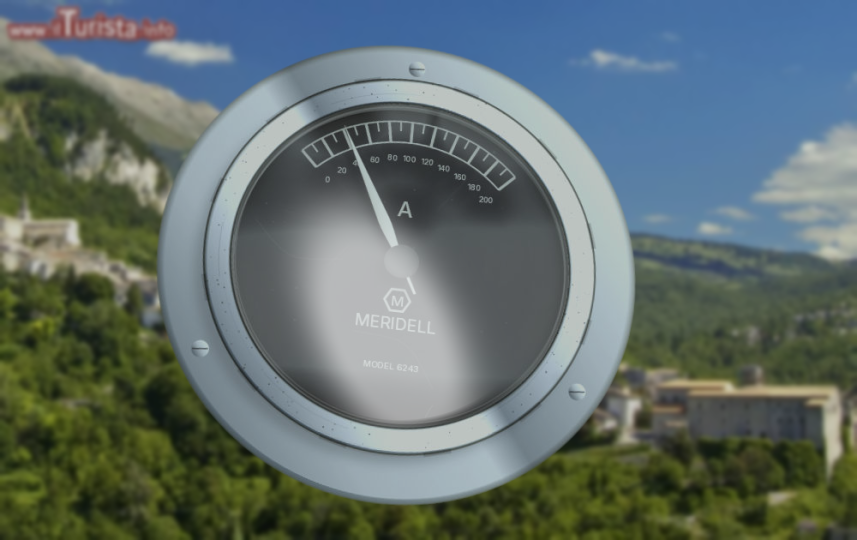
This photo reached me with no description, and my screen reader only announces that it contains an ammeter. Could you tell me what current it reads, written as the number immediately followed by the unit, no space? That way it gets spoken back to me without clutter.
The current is 40A
